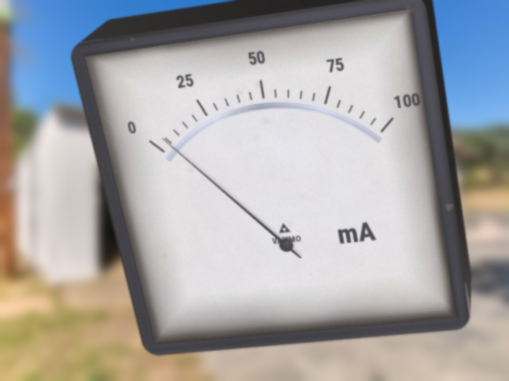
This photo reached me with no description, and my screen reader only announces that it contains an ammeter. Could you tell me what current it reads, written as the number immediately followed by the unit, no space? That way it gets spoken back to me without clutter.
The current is 5mA
